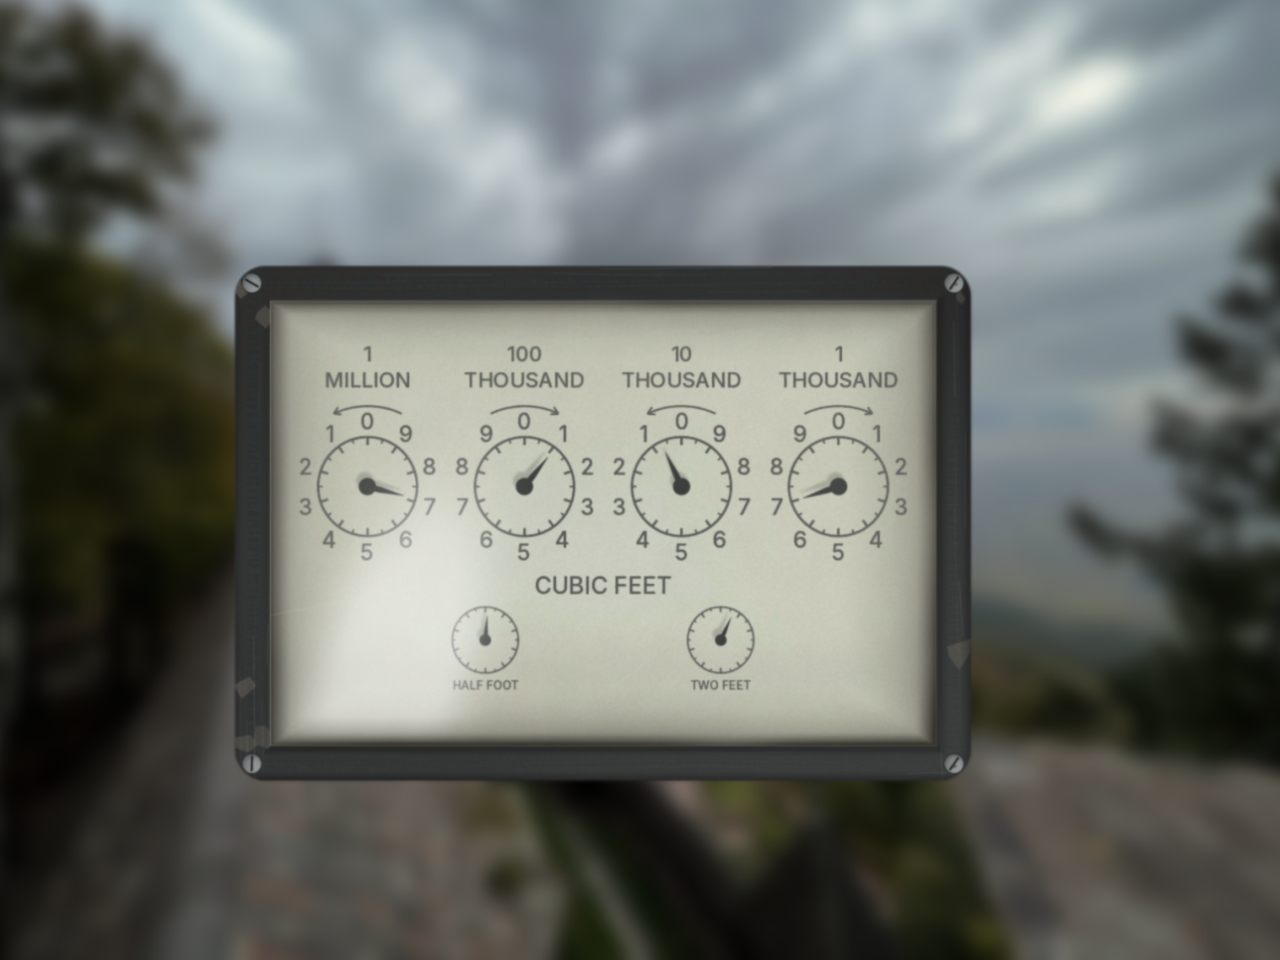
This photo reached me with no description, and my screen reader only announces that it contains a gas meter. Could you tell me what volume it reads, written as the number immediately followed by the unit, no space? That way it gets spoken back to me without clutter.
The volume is 710700ft³
